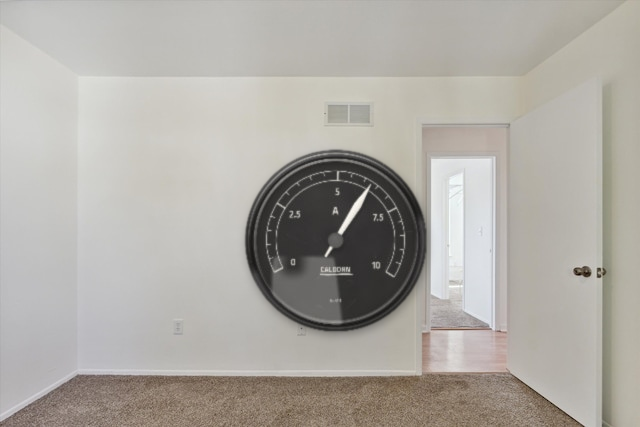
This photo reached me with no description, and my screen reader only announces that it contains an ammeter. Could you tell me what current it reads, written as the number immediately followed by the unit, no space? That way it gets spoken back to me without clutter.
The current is 6.25A
